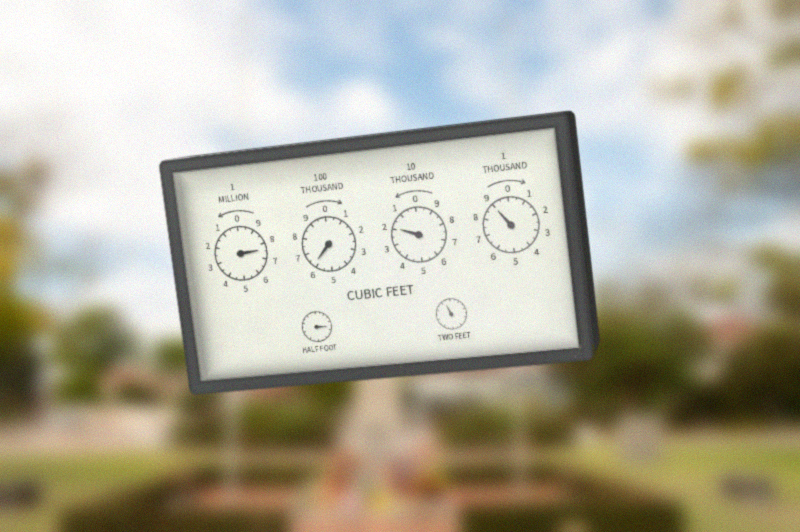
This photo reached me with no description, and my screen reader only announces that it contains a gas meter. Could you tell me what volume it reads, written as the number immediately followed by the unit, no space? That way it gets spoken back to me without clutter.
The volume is 761900ft³
